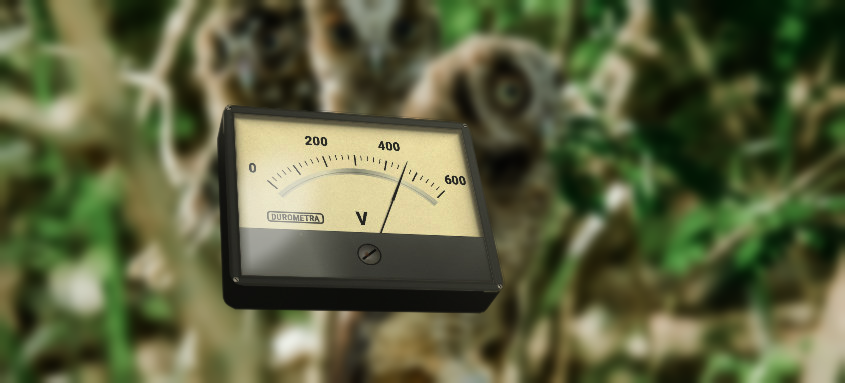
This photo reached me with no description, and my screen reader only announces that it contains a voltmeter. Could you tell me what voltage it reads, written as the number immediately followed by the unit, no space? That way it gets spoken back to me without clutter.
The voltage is 460V
